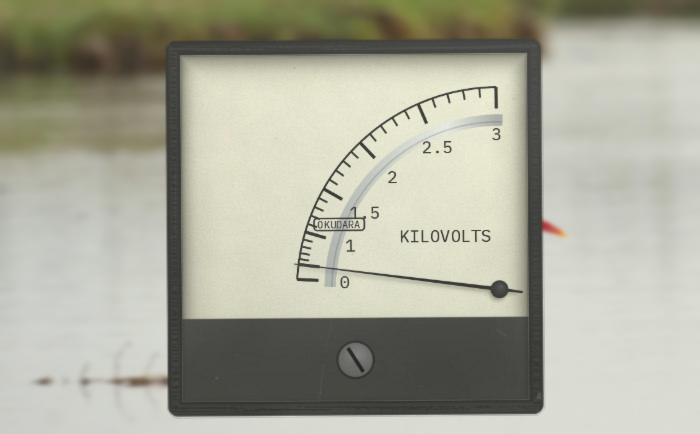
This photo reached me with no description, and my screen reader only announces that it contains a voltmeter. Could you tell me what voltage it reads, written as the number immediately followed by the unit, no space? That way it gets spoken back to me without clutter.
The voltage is 0.5kV
